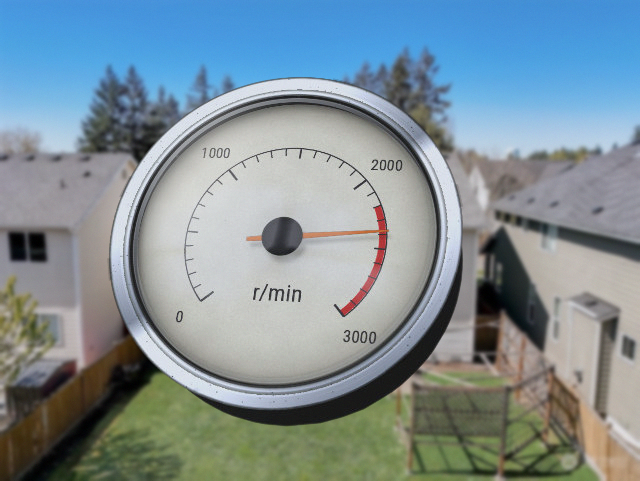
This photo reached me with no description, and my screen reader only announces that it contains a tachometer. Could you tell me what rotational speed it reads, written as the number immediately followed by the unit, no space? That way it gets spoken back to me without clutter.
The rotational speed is 2400rpm
